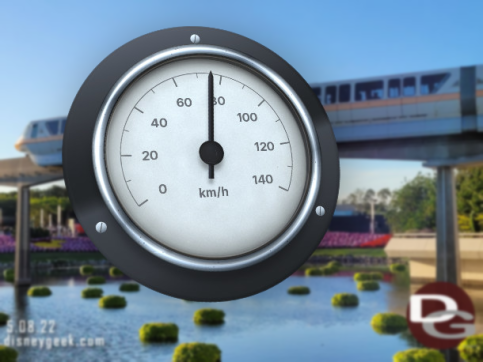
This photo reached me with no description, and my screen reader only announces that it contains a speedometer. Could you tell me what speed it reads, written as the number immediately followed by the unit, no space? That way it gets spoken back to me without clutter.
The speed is 75km/h
